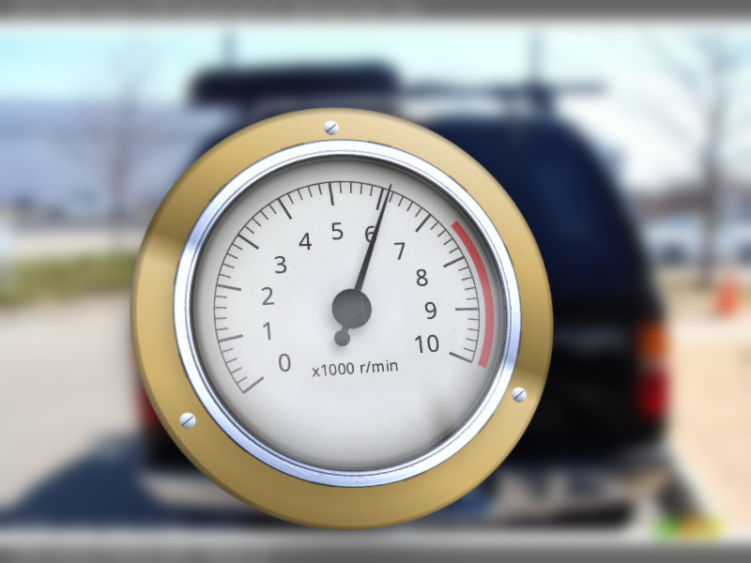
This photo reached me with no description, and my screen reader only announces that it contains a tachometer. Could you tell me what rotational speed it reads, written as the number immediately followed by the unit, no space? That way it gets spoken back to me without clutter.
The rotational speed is 6100rpm
